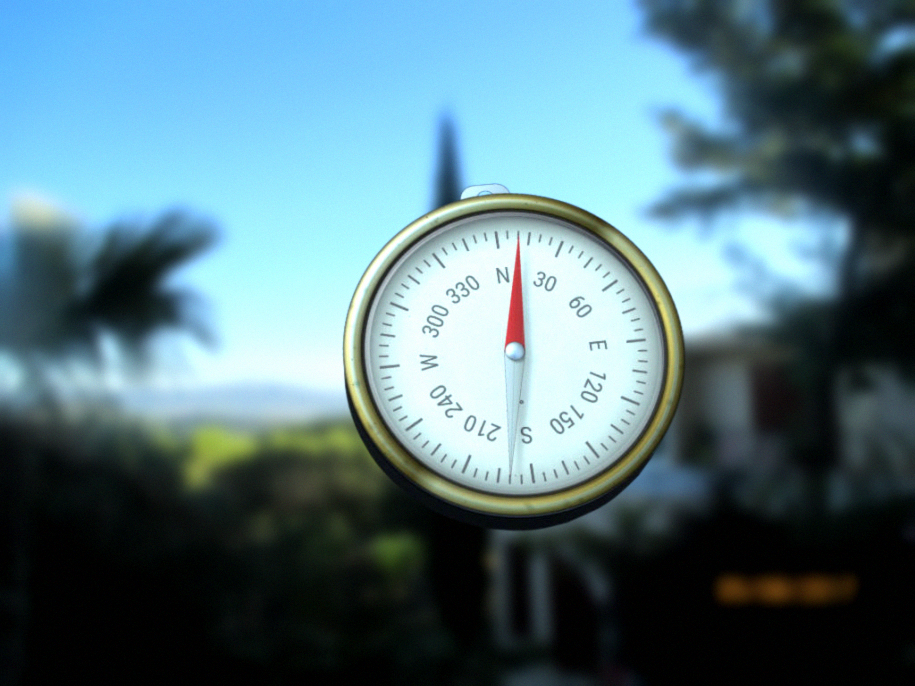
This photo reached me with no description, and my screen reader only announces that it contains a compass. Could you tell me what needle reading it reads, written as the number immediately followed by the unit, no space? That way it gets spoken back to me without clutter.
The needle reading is 10°
